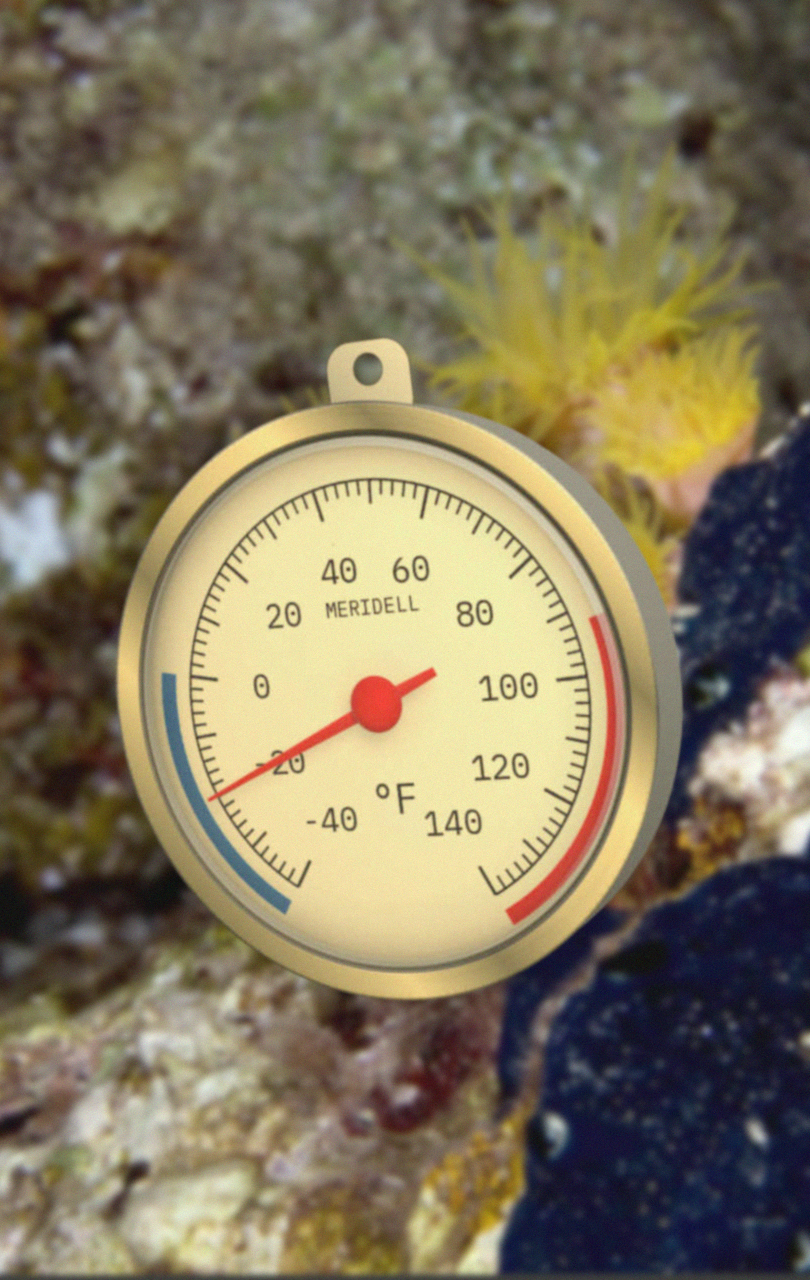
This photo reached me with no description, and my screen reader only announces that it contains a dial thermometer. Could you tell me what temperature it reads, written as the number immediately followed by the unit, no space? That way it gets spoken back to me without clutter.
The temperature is -20°F
